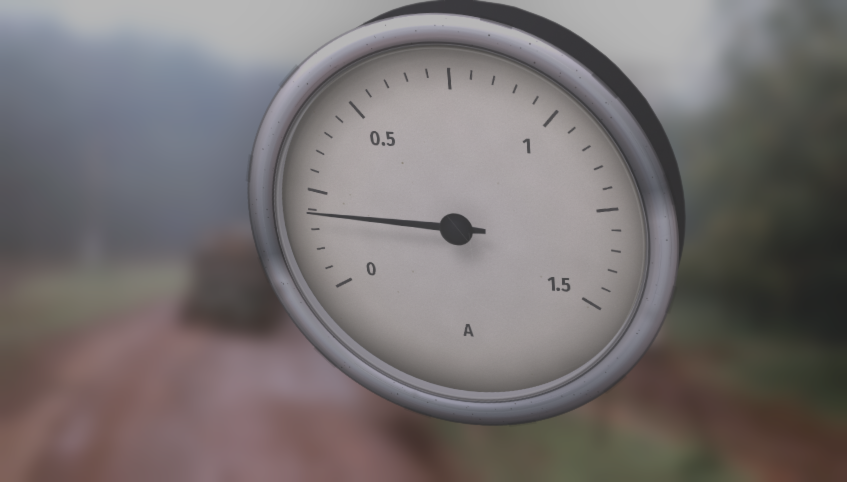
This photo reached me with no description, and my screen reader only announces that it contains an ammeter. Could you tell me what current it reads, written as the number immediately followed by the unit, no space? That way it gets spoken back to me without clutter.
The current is 0.2A
